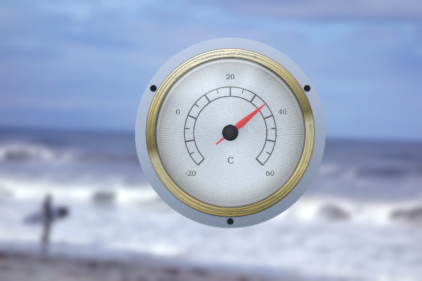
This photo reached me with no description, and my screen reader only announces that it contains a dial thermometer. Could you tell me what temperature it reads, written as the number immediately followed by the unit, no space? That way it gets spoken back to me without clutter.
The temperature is 35°C
